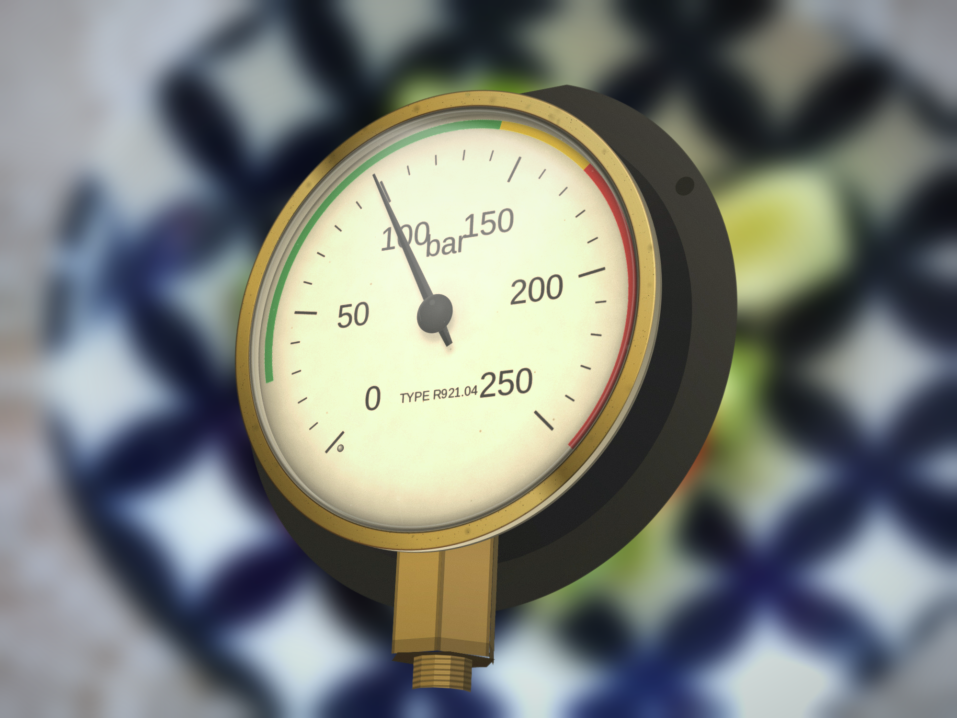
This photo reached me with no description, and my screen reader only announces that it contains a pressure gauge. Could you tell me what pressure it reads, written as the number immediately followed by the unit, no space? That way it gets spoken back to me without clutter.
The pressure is 100bar
